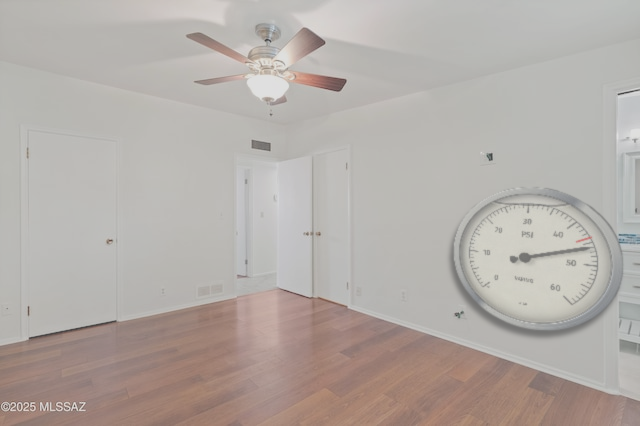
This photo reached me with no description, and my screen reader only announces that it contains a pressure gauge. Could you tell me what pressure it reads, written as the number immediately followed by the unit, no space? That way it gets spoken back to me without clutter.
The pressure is 46psi
